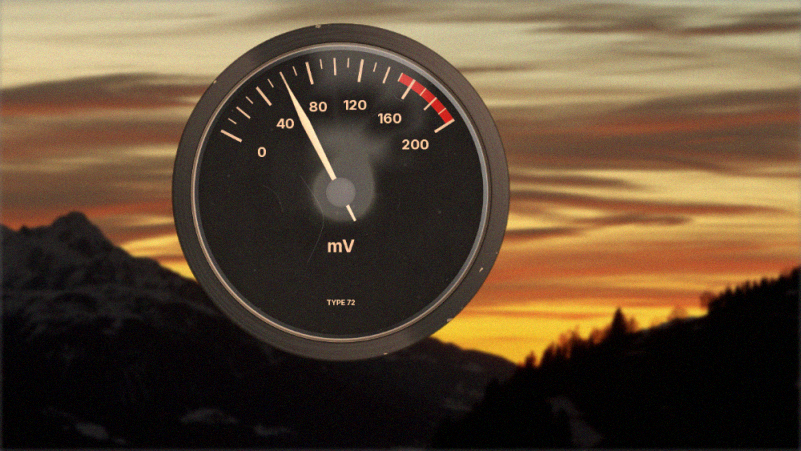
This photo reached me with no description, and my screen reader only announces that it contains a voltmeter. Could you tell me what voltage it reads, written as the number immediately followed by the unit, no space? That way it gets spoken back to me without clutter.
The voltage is 60mV
